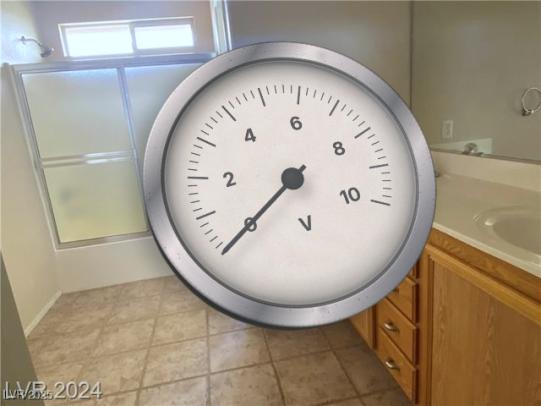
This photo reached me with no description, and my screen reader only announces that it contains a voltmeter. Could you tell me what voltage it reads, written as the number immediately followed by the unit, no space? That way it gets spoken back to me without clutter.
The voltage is 0V
